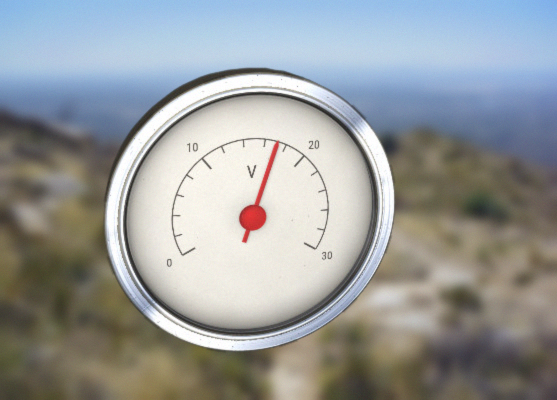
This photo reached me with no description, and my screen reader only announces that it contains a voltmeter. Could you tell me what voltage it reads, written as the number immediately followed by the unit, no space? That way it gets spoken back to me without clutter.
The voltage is 17V
